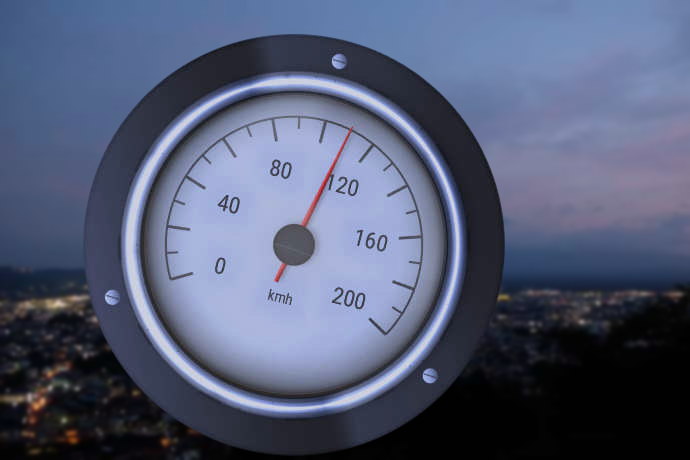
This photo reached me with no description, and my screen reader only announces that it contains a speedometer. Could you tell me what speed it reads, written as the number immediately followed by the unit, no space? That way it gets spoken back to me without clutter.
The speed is 110km/h
